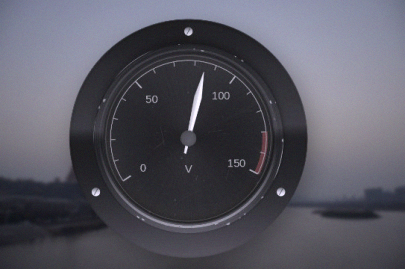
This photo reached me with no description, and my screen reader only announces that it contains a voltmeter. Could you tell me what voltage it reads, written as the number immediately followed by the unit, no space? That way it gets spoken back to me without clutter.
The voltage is 85V
